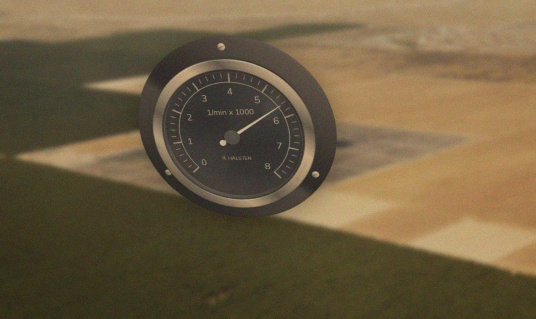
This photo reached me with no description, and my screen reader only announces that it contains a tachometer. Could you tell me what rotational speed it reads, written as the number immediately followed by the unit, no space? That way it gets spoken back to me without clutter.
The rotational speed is 5600rpm
